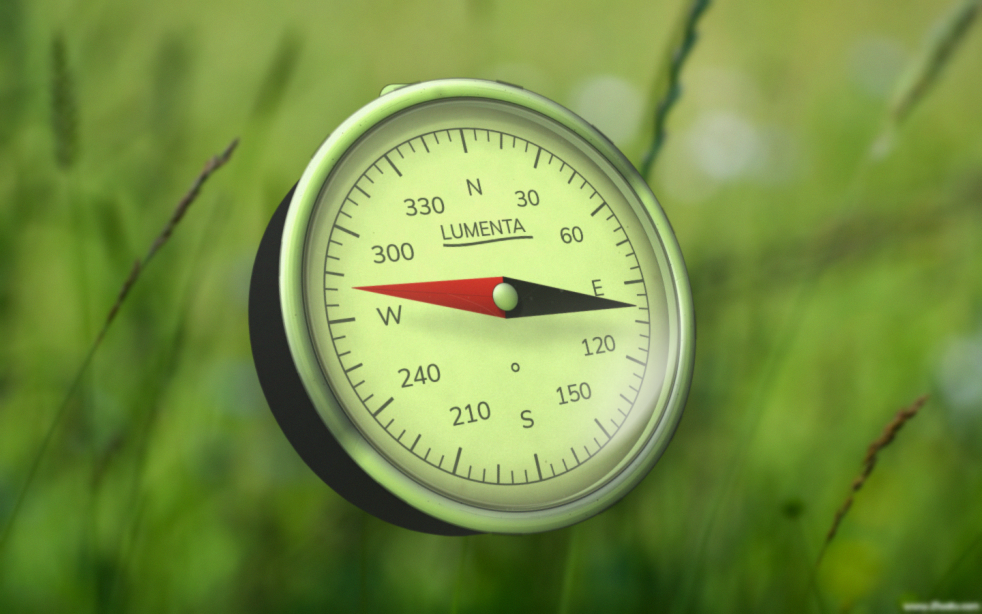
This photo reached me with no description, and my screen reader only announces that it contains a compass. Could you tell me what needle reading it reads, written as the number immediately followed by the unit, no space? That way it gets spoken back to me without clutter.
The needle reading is 280°
